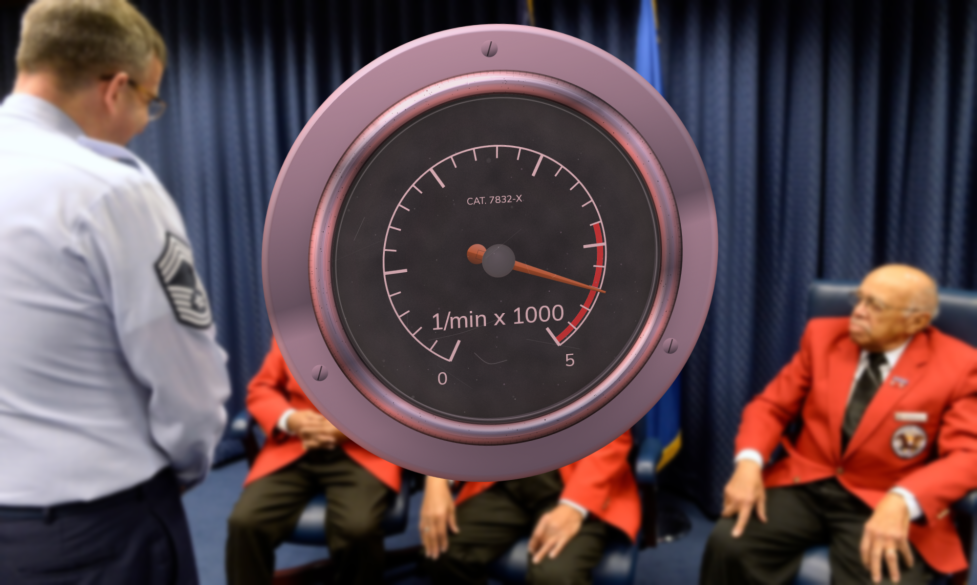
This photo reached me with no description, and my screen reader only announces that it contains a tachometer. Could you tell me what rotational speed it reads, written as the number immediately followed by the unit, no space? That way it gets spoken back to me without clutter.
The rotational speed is 4400rpm
